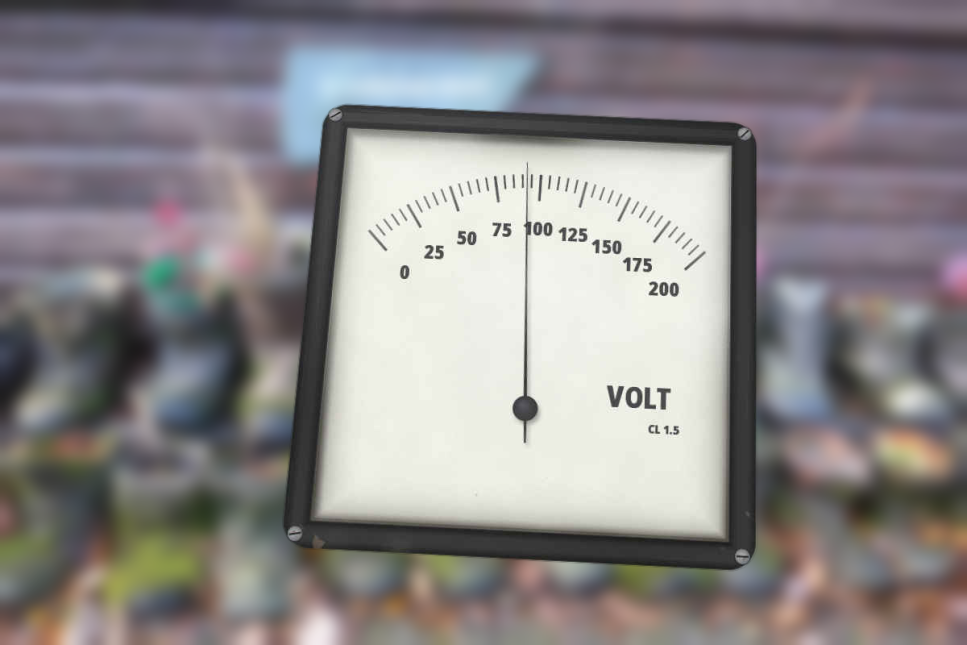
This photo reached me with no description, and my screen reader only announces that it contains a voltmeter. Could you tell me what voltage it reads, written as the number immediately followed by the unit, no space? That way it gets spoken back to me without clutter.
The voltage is 92.5V
